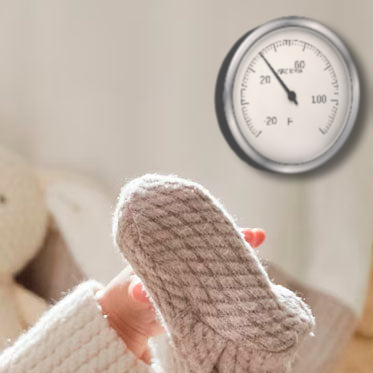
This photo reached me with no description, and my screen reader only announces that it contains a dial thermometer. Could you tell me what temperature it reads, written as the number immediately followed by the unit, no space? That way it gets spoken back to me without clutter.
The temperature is 30°F
